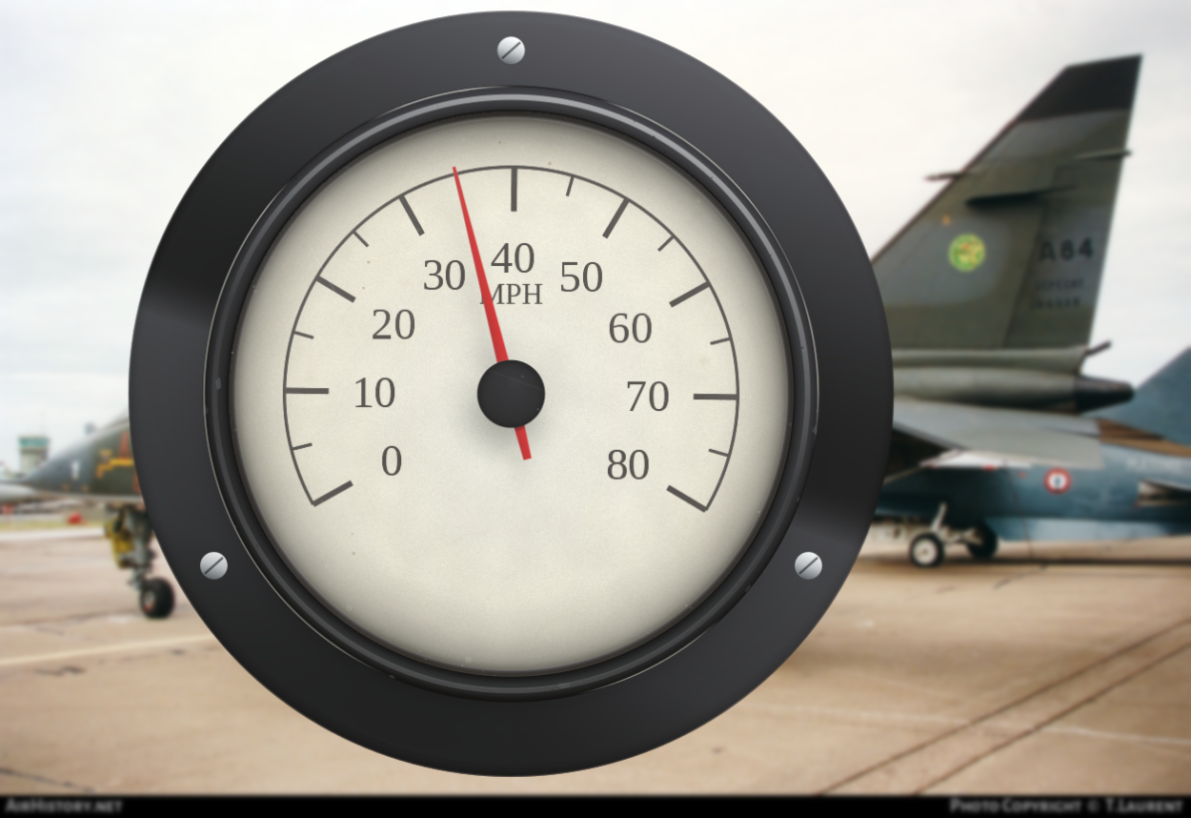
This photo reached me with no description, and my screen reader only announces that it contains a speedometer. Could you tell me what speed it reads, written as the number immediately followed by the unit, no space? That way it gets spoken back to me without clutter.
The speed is 35mph
